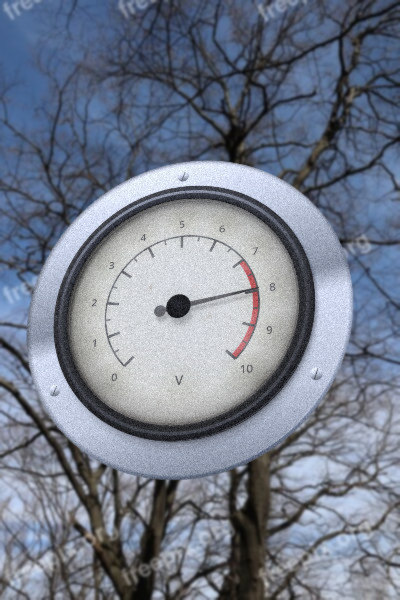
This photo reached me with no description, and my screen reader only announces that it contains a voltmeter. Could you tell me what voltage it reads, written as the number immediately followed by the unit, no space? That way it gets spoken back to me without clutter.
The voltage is 8V
